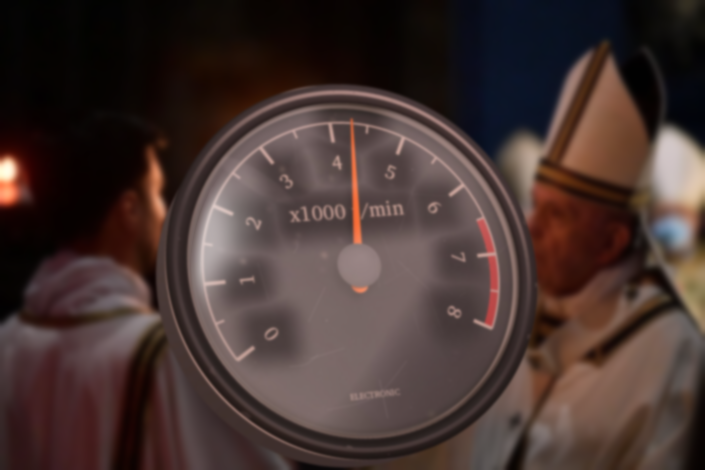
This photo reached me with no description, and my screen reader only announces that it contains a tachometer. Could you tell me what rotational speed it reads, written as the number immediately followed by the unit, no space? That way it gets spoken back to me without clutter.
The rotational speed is 4250rpm
